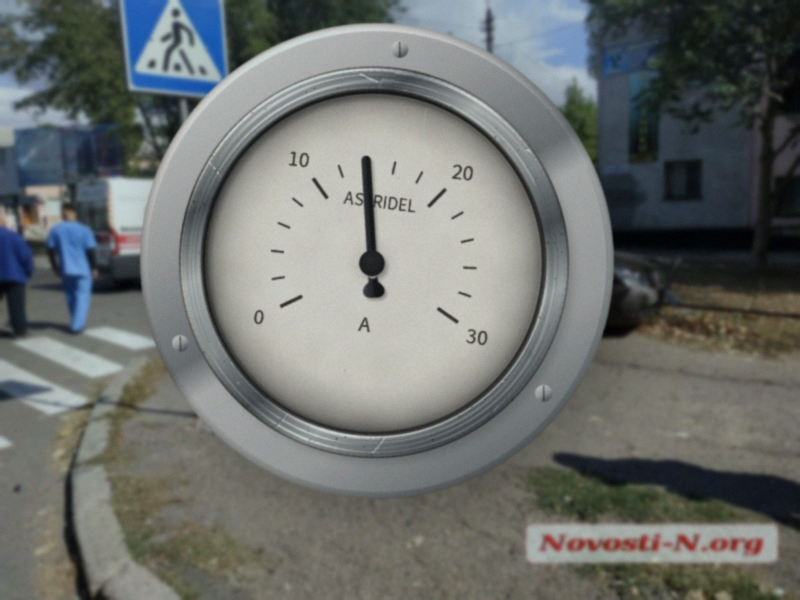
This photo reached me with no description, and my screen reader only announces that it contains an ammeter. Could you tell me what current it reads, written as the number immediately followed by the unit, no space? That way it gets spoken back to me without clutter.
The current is 14A
